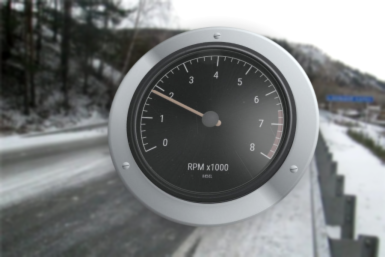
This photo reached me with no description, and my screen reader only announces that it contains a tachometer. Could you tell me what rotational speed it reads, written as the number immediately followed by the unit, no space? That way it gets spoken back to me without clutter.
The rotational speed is 1800rpm
